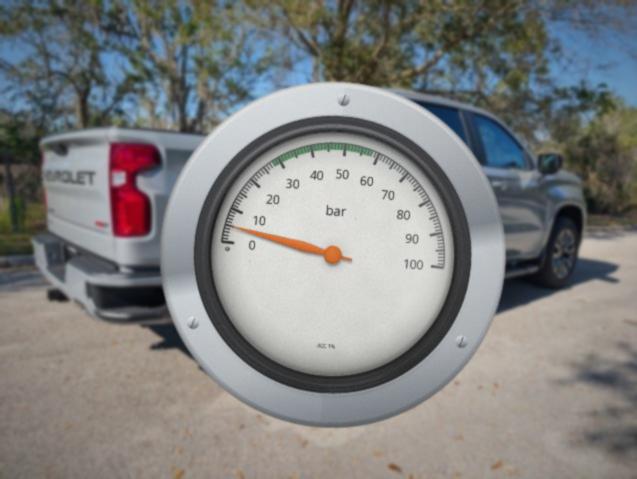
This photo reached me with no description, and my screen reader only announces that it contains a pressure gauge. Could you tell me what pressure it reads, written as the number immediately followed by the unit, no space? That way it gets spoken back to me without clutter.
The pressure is 5bar
